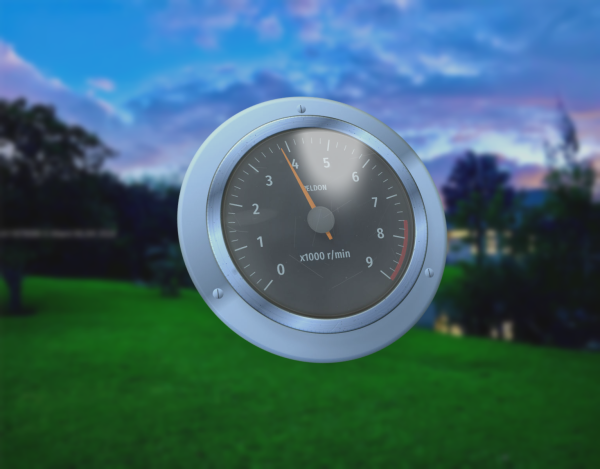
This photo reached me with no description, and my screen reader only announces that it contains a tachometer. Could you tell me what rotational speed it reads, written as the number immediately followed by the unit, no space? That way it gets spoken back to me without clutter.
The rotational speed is 3800rpm
